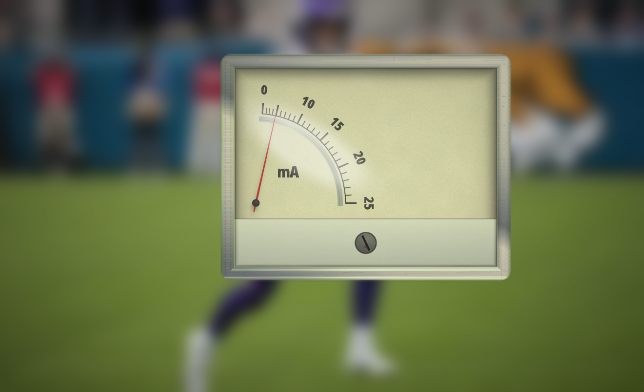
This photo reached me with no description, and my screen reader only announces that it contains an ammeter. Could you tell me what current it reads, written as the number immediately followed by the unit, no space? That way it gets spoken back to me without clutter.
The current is 5mA
